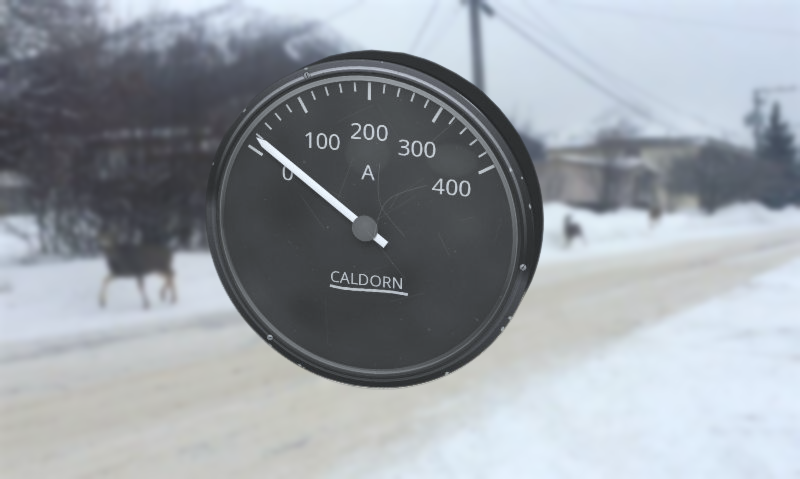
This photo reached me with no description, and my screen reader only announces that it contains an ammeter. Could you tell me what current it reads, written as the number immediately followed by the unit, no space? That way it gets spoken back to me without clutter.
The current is 20A
